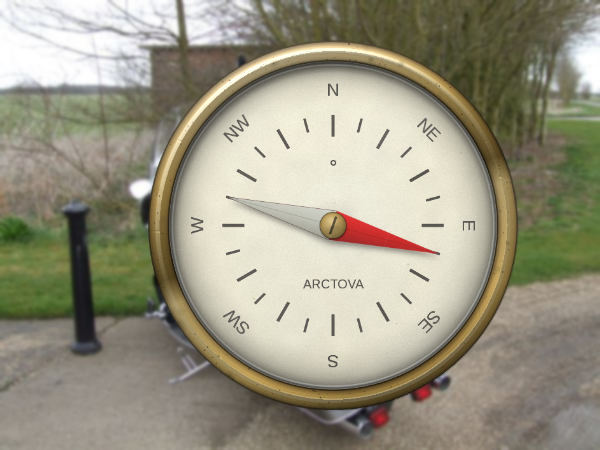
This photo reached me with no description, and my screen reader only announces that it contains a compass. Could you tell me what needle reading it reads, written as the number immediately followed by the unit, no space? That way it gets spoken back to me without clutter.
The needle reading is 105°
